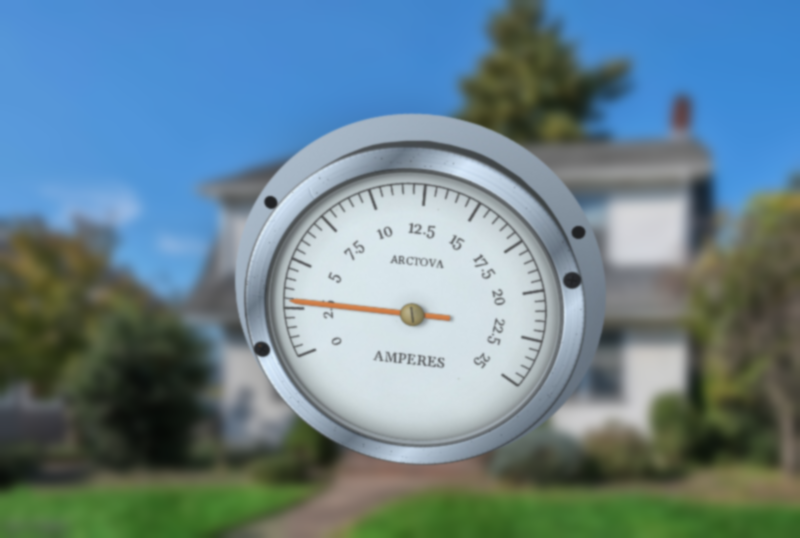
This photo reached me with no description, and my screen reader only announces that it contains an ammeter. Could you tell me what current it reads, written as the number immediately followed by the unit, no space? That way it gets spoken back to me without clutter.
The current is 3A
